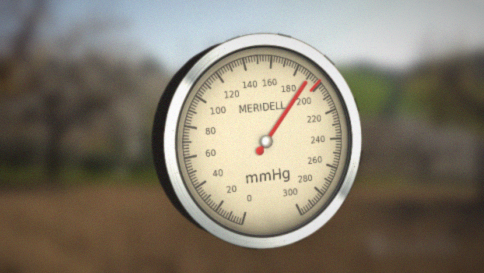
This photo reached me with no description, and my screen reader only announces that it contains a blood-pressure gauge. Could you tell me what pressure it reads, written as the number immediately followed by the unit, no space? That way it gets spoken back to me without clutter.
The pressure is 190mmHg
